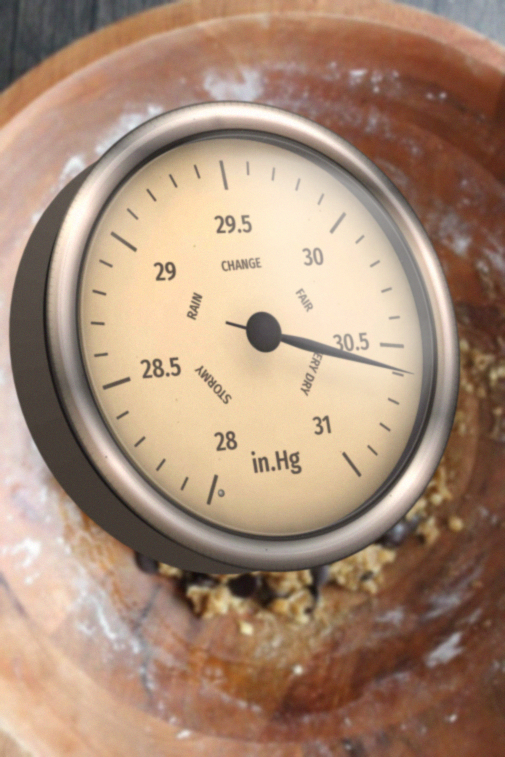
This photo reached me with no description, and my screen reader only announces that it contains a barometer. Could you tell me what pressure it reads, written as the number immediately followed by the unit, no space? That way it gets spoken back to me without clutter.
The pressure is 30.6inHg
